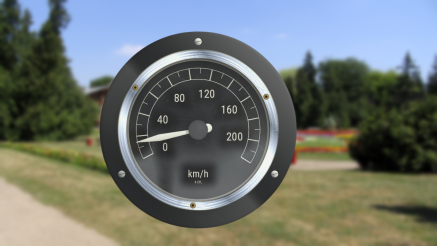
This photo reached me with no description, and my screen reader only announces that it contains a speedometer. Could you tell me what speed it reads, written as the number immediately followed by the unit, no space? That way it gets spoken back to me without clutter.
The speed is 15km/h
